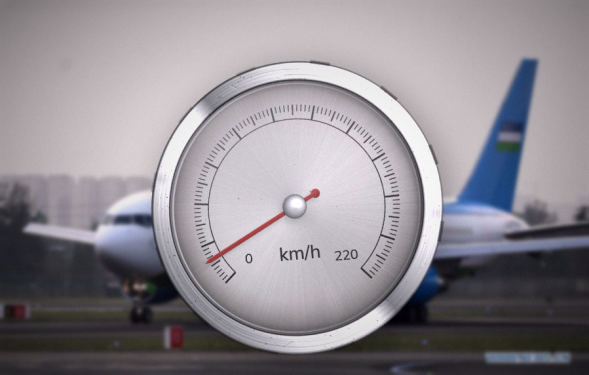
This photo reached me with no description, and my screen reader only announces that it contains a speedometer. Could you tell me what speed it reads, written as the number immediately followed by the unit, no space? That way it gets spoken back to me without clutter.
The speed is 12km/h
